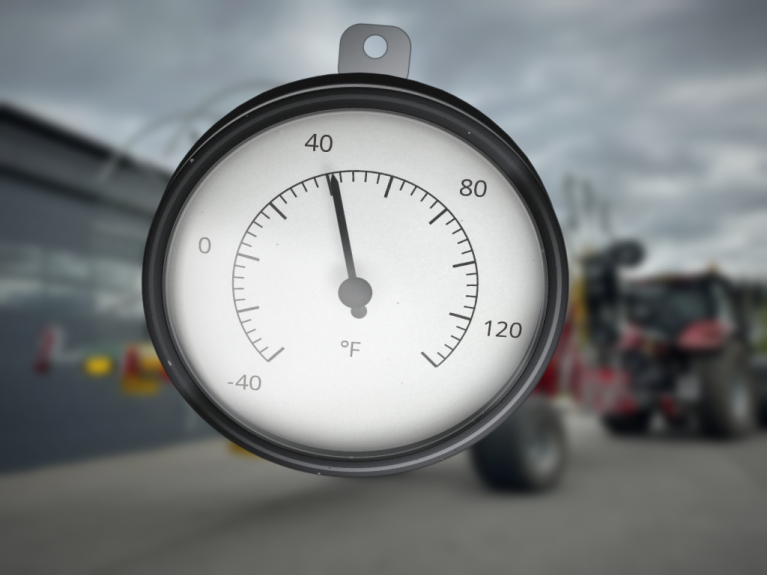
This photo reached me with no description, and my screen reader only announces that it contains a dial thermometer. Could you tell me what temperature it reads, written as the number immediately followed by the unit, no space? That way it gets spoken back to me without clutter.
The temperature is 42°F
